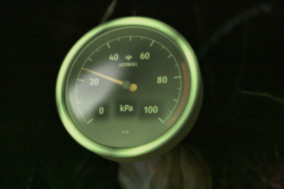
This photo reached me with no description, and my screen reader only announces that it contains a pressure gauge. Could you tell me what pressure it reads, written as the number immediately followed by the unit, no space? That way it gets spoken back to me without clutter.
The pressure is 25kPa
